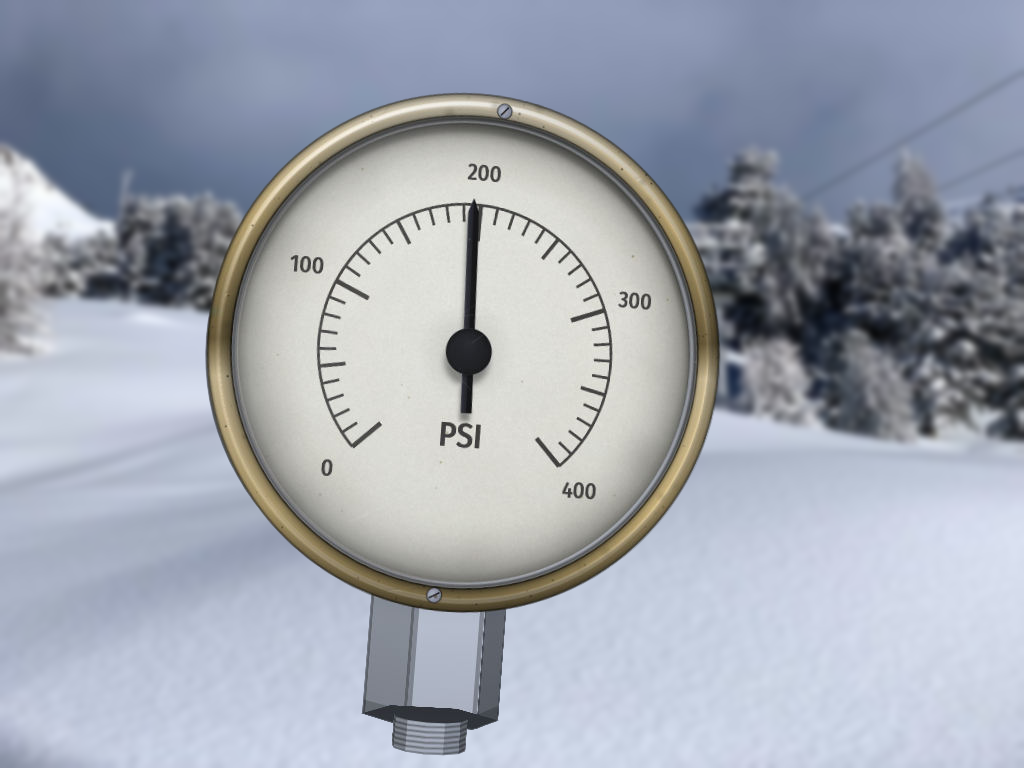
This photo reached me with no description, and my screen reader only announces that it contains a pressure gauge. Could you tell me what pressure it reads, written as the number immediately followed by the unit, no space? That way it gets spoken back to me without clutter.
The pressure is 195psi
